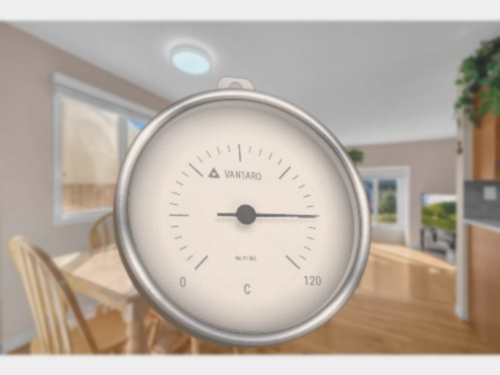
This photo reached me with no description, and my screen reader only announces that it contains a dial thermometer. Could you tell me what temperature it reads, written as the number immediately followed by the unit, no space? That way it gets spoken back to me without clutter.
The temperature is 100°C
